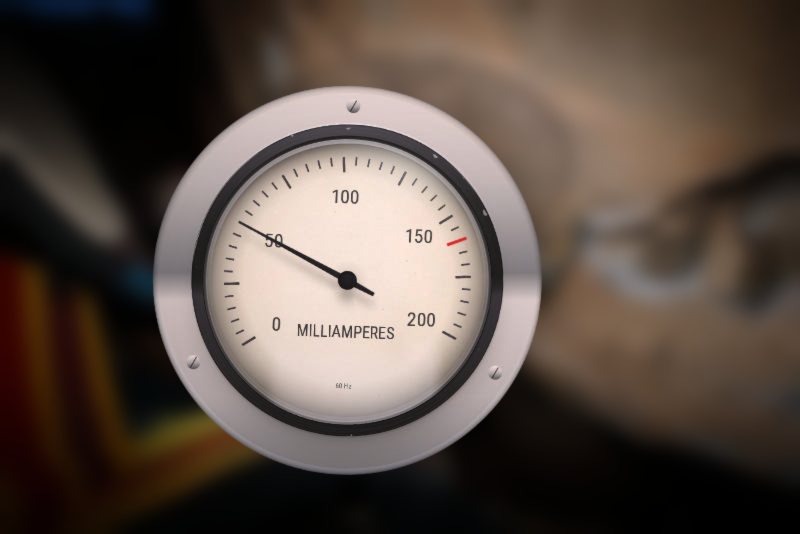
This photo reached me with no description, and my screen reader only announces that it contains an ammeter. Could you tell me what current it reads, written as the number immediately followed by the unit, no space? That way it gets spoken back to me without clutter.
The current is 50mA
